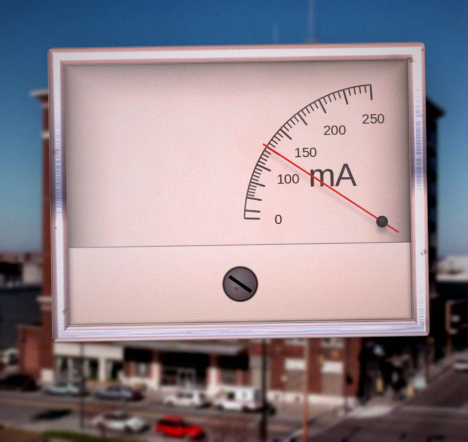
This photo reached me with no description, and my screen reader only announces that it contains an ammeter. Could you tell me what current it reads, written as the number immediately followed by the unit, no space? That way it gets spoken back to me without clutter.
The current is 125mA
